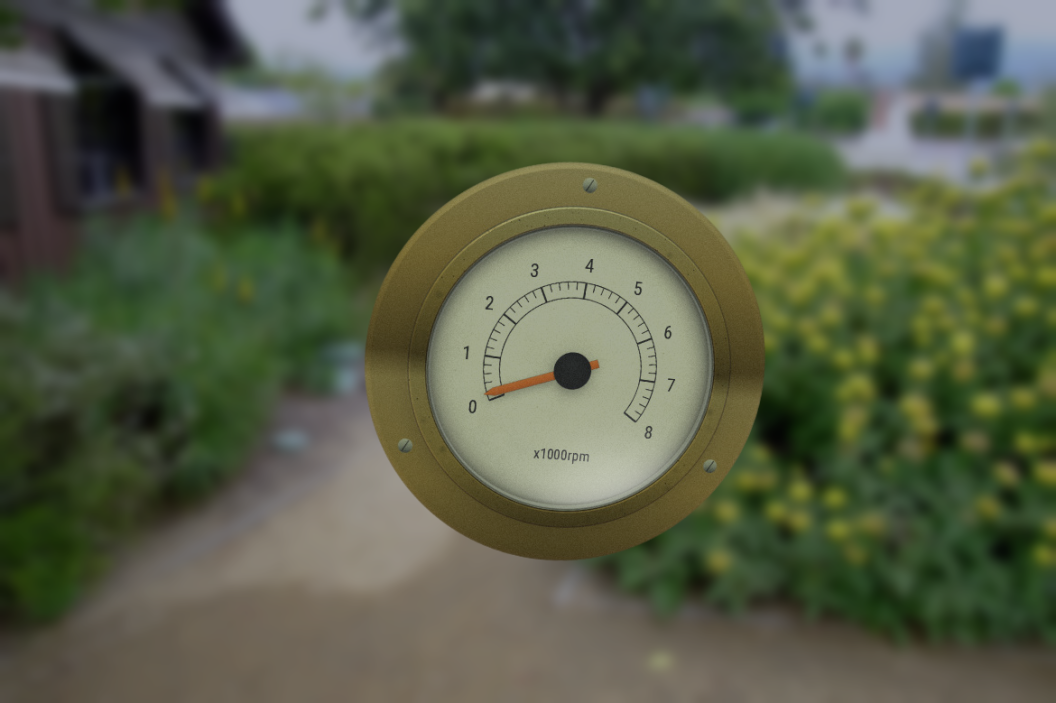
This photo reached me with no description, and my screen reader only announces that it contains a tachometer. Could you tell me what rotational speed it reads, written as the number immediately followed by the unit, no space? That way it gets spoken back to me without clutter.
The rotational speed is 200rpm
